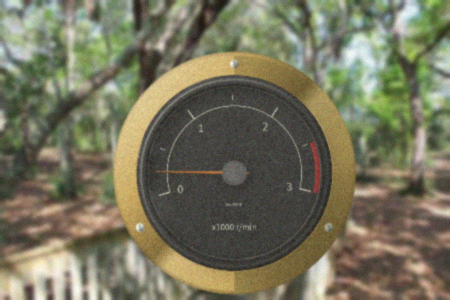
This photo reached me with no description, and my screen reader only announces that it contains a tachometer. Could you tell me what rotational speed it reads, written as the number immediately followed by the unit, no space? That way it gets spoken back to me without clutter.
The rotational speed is 250rpm
